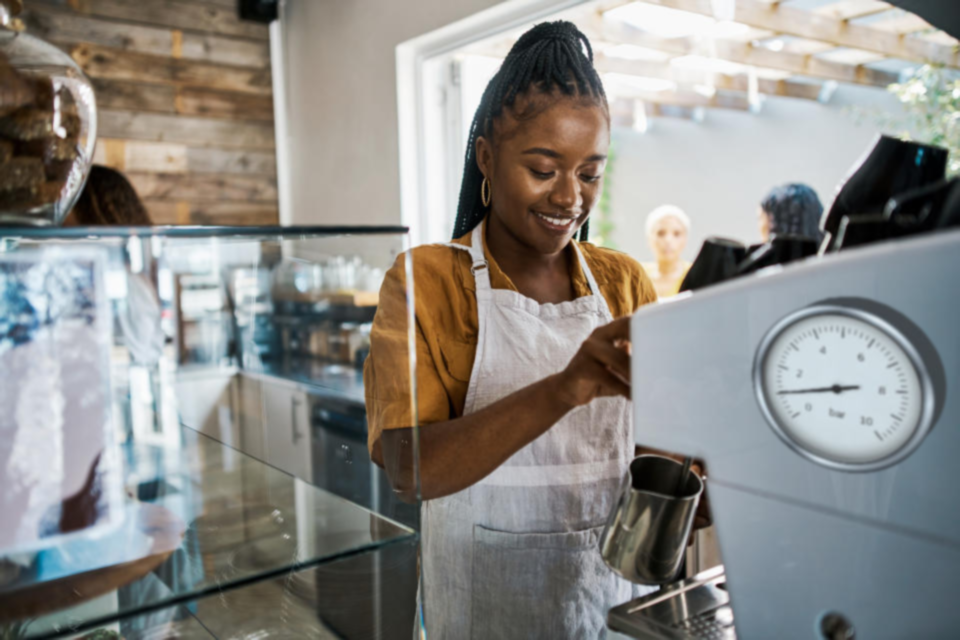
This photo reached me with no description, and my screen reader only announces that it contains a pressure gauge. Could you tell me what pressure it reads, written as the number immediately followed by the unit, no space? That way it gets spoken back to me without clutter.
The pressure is 1bar
